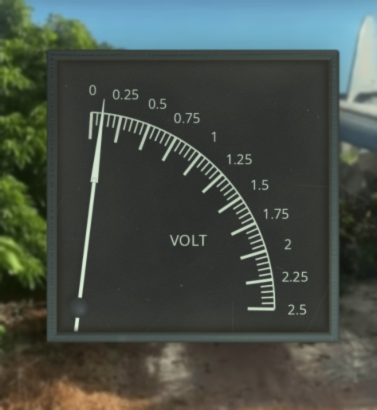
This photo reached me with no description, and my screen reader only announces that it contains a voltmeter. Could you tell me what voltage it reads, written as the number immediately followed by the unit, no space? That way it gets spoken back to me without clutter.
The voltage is 0.1V
